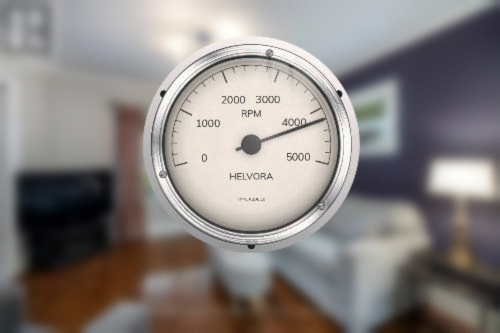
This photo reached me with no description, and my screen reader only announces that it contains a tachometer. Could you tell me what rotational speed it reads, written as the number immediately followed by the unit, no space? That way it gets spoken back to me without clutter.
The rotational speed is 4200rpm
